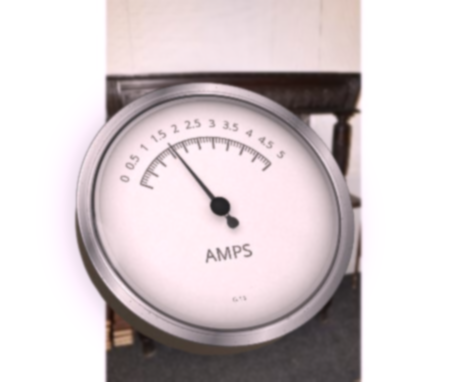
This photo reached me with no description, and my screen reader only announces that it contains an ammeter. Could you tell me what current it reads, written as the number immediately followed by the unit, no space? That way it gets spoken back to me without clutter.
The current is 1.5A
